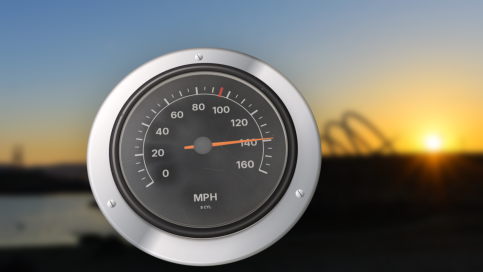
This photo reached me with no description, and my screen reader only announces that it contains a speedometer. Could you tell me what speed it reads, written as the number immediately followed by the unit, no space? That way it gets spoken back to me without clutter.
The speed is 140mph
